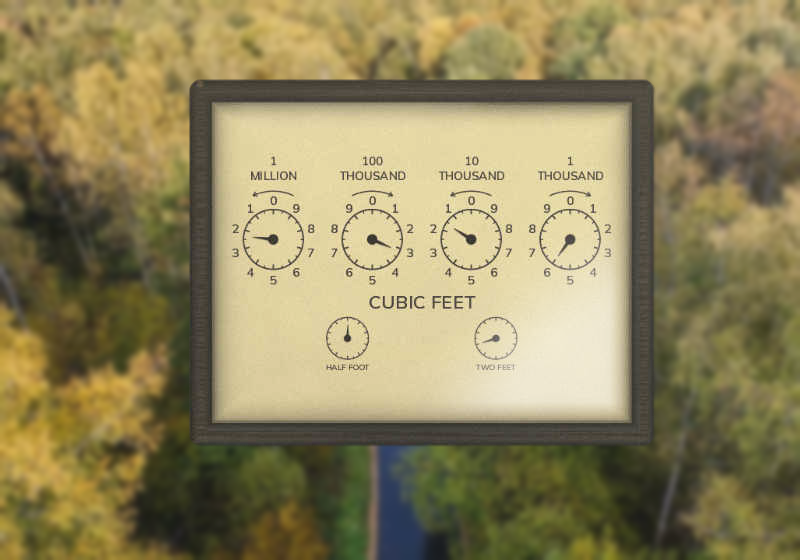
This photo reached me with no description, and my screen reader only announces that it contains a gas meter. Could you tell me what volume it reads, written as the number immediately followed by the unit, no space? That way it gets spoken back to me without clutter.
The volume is 231600ft³
